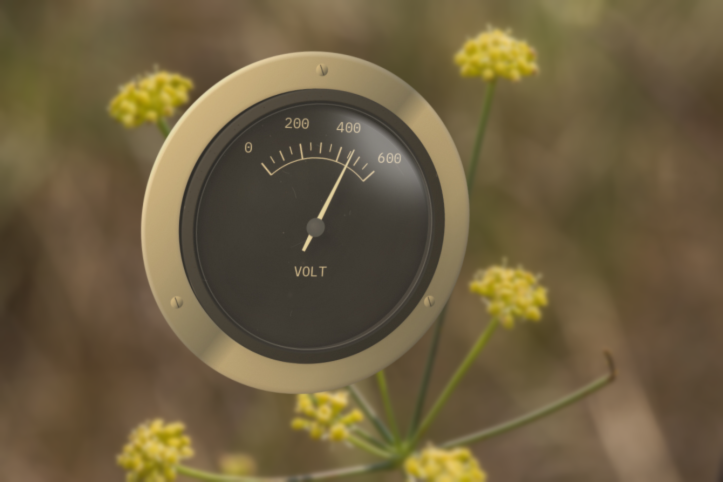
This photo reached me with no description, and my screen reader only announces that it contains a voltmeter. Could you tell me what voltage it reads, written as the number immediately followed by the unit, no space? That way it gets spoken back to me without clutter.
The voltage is 450V
